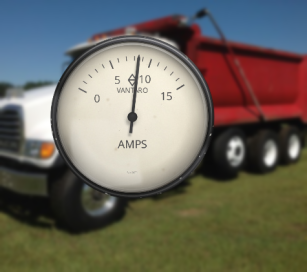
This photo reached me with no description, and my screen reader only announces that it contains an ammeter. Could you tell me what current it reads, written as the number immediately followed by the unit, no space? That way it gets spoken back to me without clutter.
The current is 8.5A
